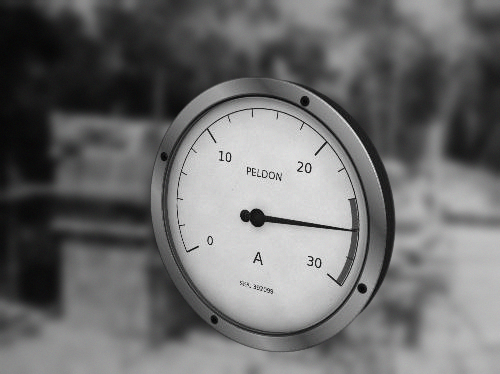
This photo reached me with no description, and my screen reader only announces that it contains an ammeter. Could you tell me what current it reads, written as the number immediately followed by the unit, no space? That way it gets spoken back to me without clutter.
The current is 26A
